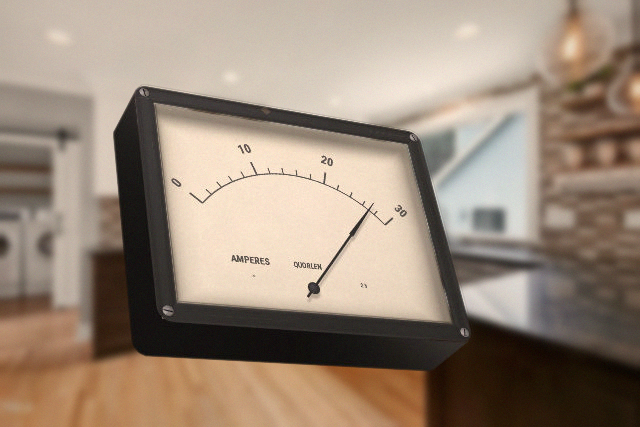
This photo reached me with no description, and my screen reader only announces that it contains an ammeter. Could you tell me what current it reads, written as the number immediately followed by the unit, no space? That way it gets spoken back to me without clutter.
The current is 27A
